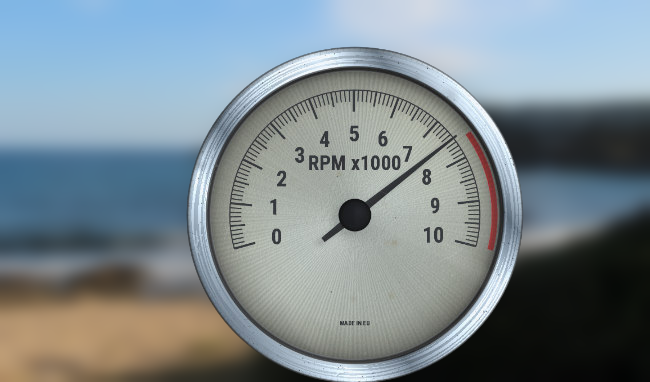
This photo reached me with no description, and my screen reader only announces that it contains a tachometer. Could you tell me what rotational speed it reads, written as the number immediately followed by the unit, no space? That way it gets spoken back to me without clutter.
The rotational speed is 7500rpm
